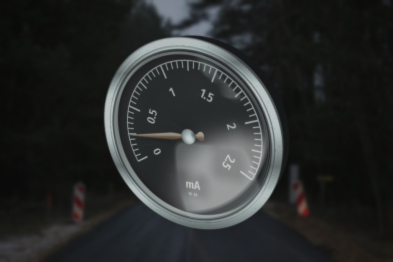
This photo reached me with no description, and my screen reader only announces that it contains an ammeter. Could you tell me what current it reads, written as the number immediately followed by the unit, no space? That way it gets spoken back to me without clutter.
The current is 0.25mA
